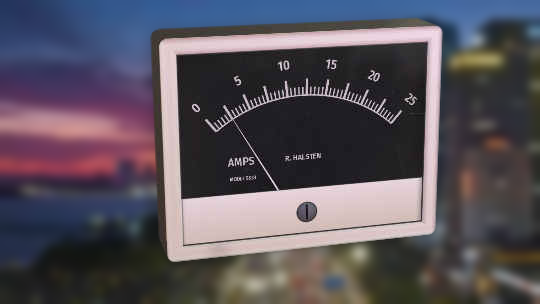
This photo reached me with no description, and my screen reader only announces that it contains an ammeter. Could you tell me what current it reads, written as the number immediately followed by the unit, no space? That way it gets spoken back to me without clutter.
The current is 2.5A
